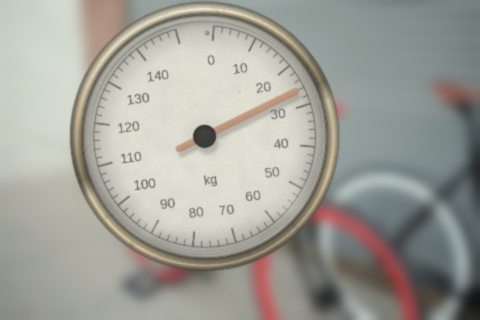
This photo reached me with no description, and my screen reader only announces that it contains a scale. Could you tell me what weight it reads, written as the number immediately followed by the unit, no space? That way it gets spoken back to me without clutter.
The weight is 26kg
